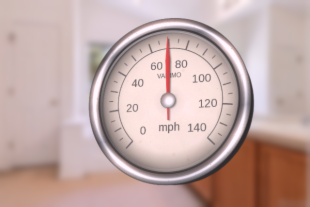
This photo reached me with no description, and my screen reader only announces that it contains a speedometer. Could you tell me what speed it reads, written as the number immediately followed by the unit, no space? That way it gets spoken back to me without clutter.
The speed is 70mph
